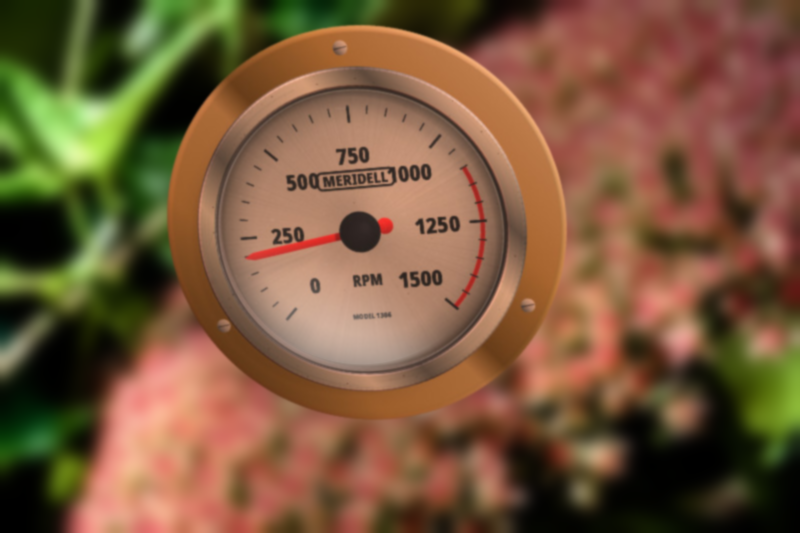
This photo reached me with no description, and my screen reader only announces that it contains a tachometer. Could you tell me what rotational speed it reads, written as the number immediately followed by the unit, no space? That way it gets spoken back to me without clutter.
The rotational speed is 200rpm
